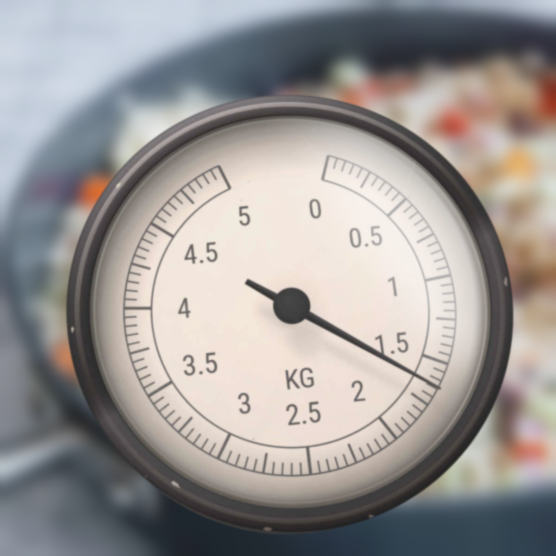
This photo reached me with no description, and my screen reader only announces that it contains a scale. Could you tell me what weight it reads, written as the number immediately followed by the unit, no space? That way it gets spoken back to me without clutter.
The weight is 1.65kg
